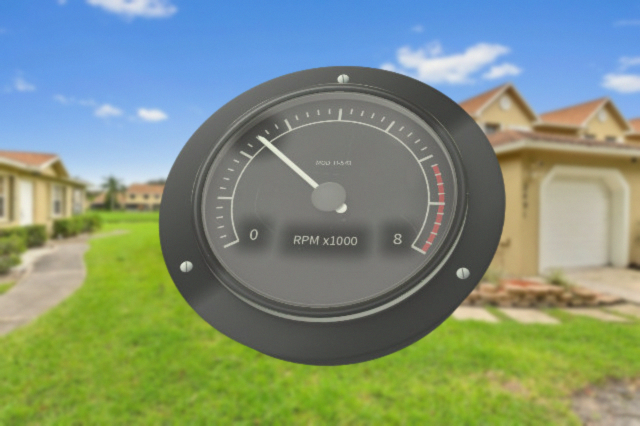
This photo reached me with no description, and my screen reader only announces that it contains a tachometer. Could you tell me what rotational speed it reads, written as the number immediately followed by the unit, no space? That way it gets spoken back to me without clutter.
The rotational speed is 2400rpm
